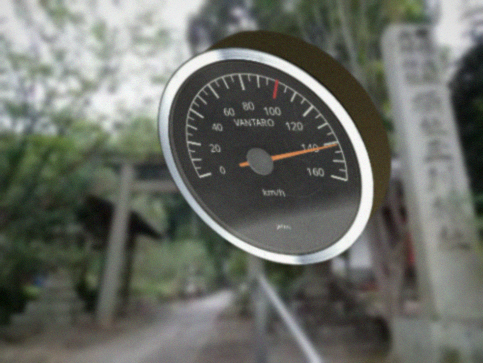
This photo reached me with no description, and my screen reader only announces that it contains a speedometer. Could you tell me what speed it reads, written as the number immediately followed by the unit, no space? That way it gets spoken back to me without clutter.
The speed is 140km/h
